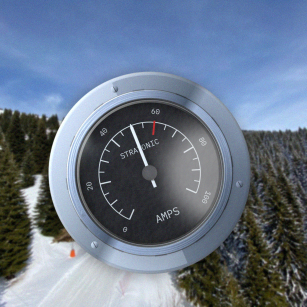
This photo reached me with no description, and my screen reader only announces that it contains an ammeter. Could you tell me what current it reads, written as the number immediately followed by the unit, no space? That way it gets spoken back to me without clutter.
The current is 50A
